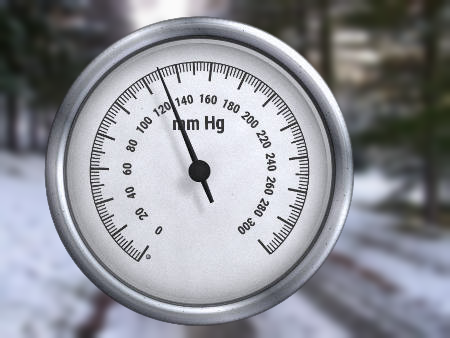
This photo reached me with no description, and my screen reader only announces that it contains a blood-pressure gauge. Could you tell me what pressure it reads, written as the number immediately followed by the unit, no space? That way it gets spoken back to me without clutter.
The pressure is 130mmHg
